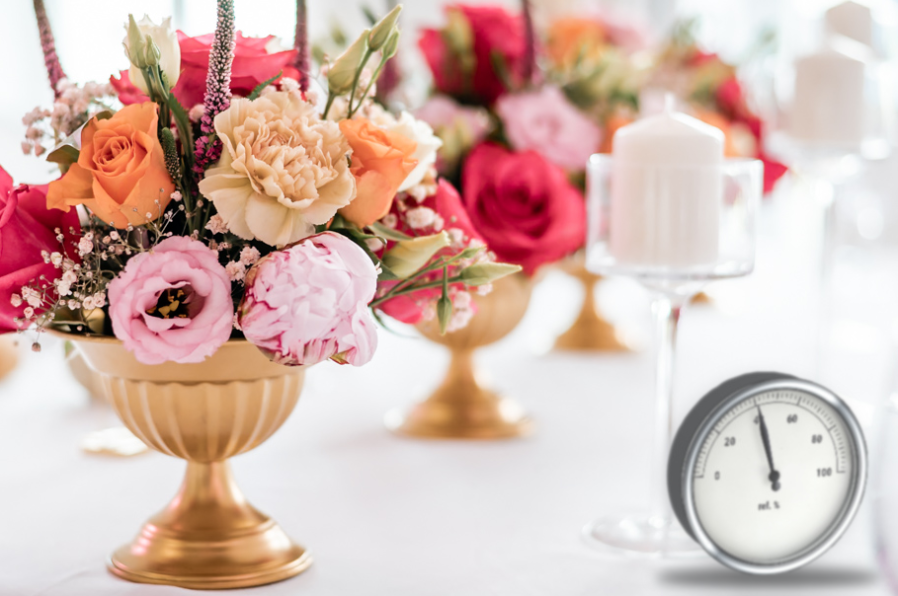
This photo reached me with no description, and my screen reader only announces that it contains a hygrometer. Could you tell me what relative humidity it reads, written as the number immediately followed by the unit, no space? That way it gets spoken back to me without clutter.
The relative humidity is 40%
